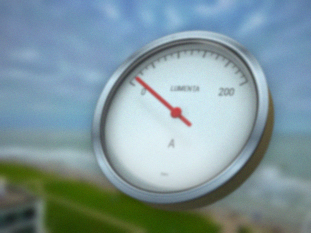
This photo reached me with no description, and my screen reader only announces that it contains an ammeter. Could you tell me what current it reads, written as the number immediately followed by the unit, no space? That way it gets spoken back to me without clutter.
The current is 10A
